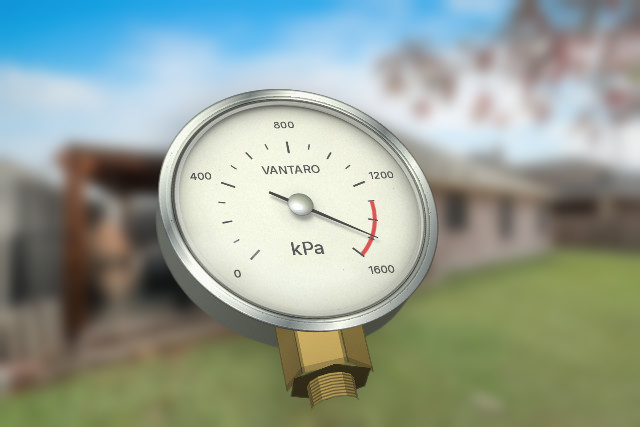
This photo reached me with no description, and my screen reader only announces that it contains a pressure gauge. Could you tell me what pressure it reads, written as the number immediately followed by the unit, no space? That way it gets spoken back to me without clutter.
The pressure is 1500kPa
